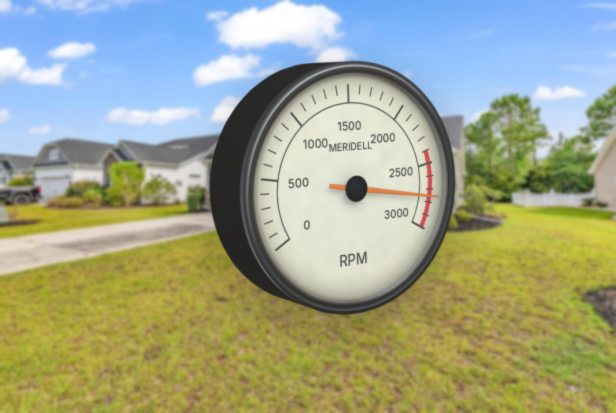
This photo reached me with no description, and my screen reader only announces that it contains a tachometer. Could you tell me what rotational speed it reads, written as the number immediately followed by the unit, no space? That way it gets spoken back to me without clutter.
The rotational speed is 2750rpm
